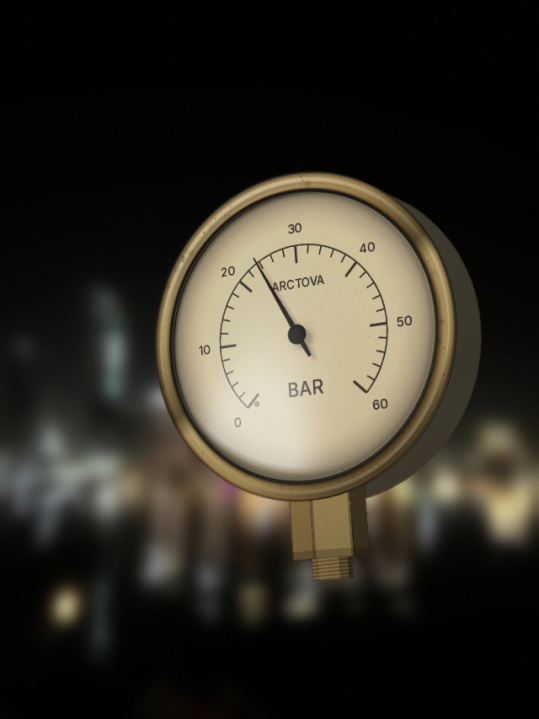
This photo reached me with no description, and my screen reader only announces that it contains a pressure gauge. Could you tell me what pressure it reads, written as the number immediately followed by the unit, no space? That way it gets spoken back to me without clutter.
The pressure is 24bar
